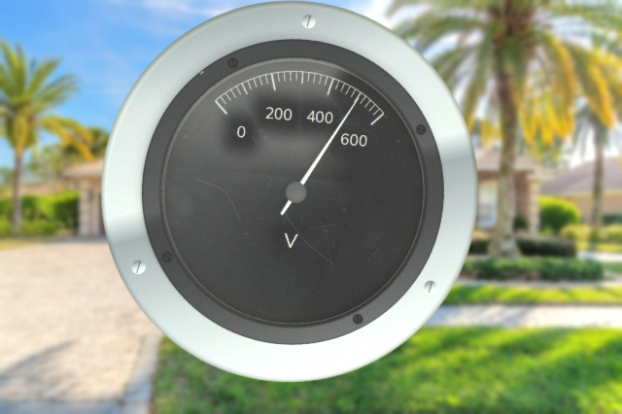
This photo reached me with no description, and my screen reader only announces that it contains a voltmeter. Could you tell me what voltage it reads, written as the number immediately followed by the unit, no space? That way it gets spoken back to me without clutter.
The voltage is 500V
